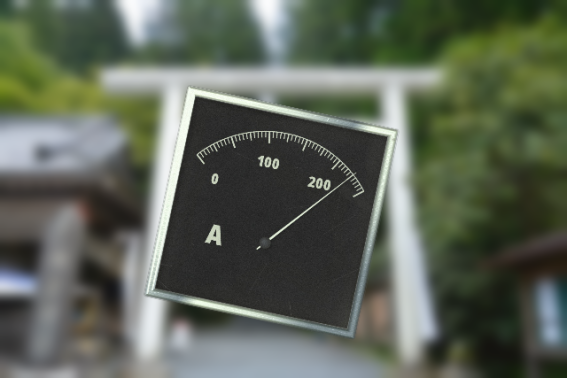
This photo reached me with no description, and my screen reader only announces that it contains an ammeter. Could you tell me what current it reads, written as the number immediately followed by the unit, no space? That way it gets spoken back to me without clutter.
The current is 225A
